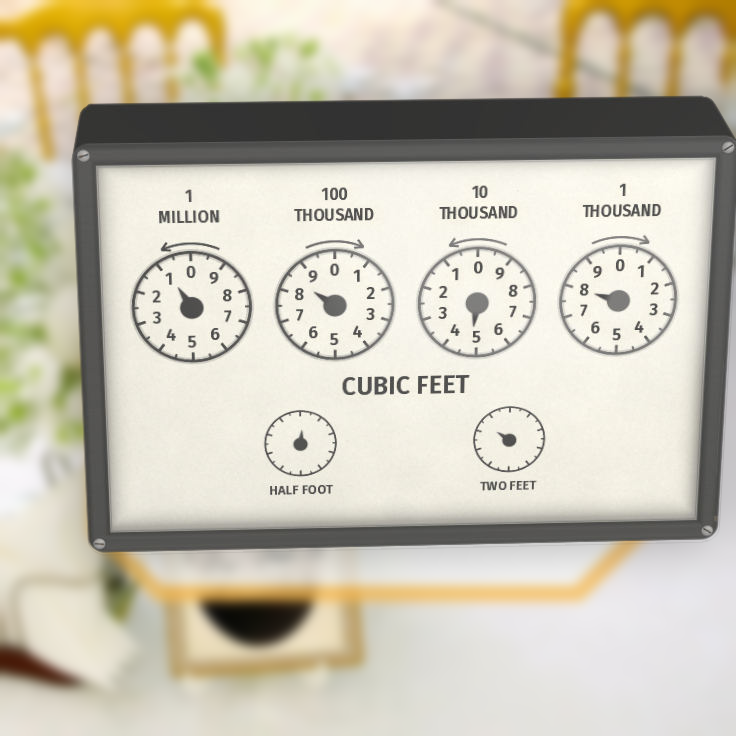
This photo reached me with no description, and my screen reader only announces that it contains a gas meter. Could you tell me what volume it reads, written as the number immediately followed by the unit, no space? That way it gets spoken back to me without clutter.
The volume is 84800ft³
